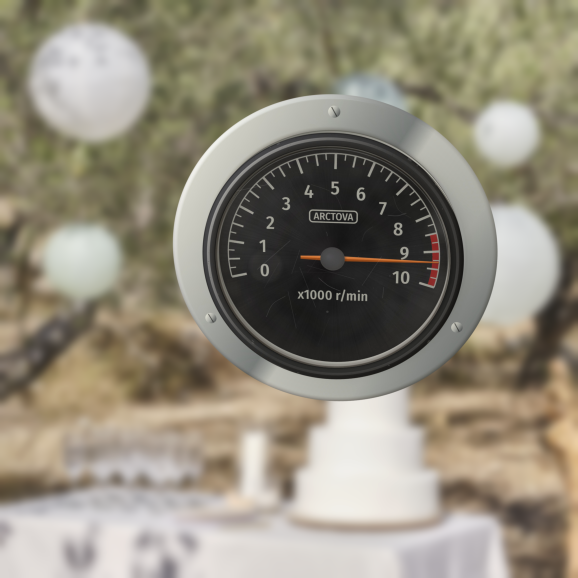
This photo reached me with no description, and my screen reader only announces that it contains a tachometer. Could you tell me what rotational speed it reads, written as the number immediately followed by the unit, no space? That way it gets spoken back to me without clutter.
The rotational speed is 9250rpm
